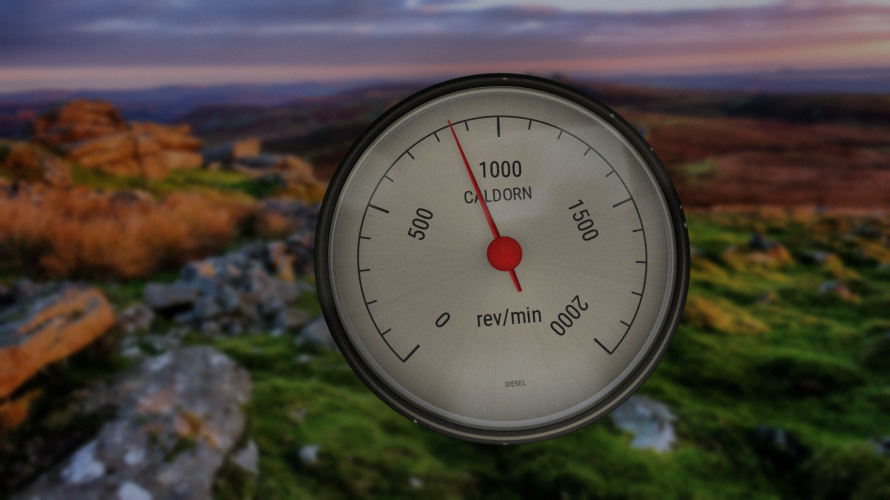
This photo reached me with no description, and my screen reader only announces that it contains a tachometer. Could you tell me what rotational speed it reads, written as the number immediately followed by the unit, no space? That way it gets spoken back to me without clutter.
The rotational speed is 850rpm
